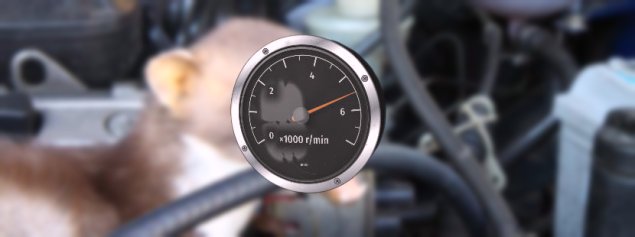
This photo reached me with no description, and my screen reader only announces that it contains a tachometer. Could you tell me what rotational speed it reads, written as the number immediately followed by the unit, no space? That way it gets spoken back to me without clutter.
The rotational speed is 5500rpm
